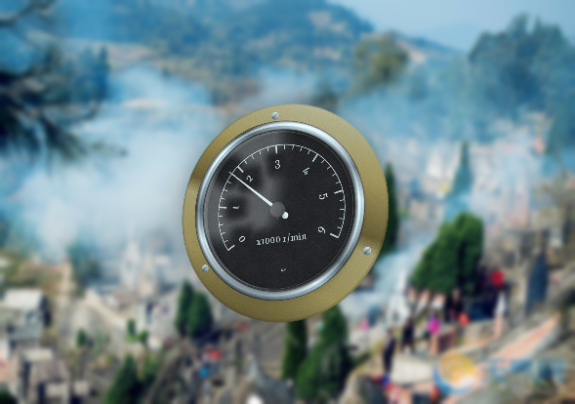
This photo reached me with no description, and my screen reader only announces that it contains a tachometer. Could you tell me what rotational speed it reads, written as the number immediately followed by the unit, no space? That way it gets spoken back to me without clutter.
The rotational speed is 1800rpm
